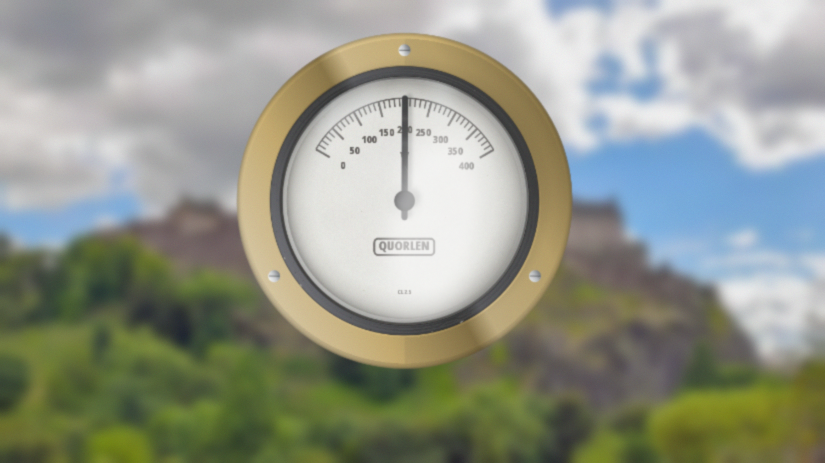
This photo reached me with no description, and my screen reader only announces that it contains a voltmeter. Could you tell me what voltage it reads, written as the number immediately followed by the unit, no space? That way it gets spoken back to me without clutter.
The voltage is 200V
